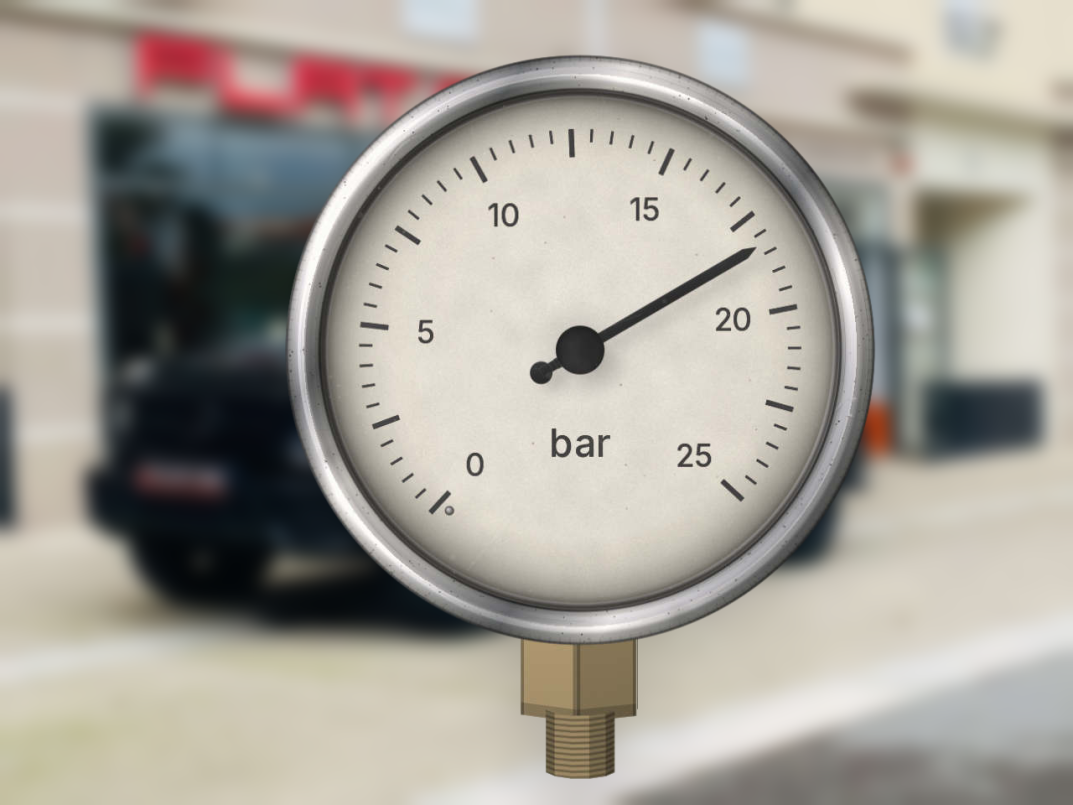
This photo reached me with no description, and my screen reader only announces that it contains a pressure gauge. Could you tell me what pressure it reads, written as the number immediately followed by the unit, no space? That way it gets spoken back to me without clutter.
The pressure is 18.25bar
